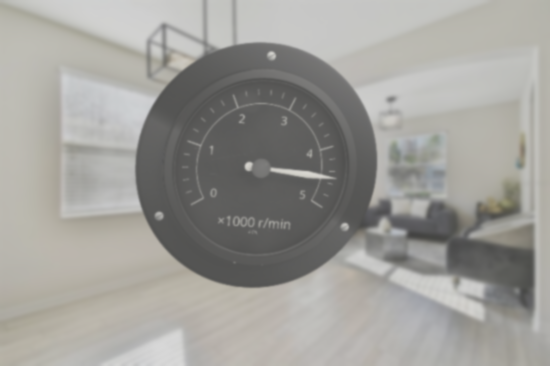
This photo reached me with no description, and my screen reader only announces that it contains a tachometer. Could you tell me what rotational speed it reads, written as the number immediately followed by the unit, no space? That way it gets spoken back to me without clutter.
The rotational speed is 4500rpm
